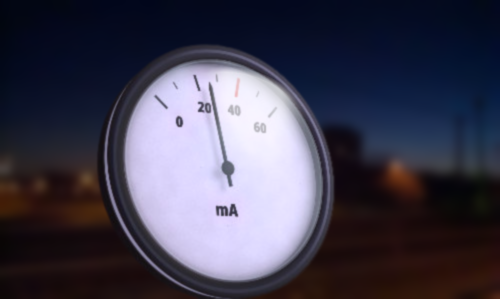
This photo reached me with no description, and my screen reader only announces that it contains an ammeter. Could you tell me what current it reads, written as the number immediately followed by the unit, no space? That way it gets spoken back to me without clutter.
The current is 25mA
